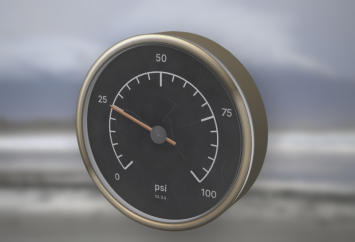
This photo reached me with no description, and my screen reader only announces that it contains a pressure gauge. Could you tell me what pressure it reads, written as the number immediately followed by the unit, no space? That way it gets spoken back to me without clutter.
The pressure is 25psi
